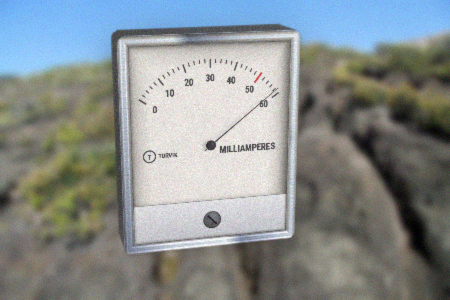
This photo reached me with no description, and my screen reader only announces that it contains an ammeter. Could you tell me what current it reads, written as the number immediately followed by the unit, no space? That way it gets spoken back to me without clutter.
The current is 58mA
